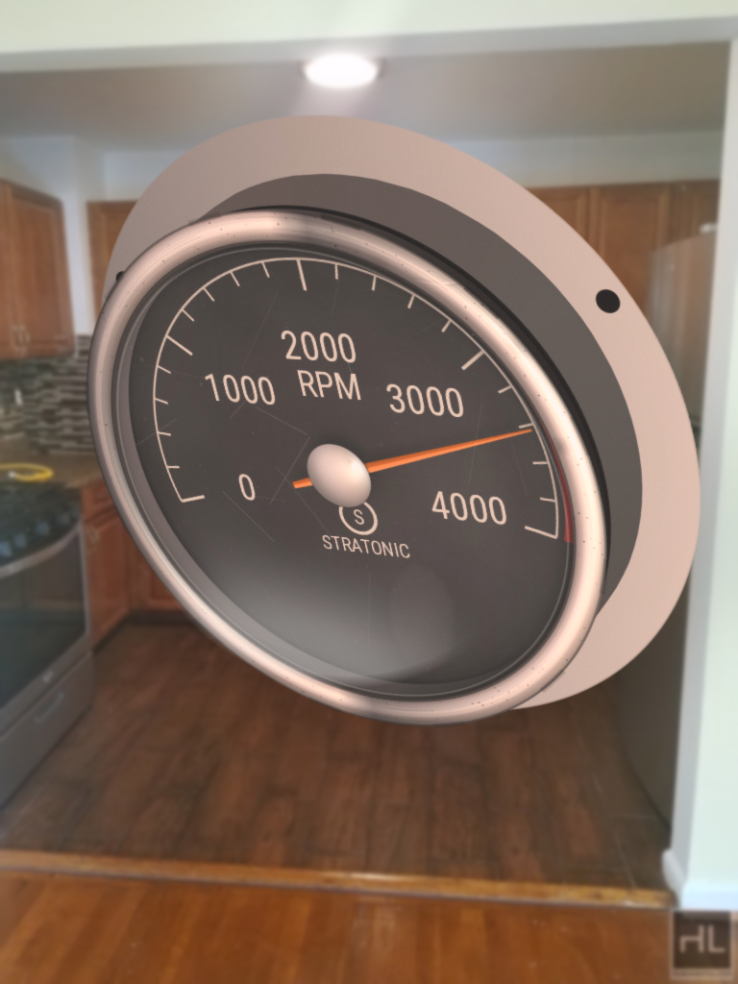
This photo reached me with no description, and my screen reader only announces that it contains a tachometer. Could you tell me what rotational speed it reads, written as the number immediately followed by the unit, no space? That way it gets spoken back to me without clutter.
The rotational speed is 3400rpm
